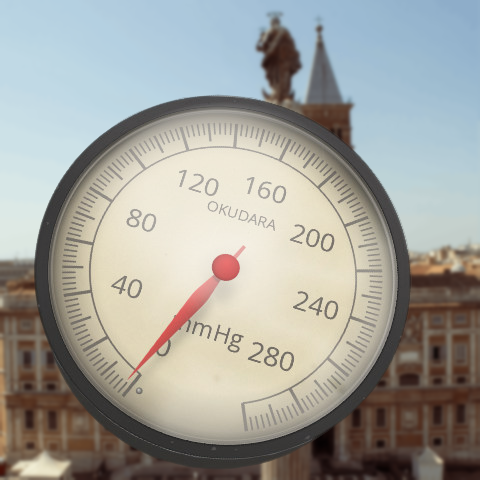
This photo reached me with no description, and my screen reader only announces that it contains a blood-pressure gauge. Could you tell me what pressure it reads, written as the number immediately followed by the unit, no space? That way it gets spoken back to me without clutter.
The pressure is 2mmHg
